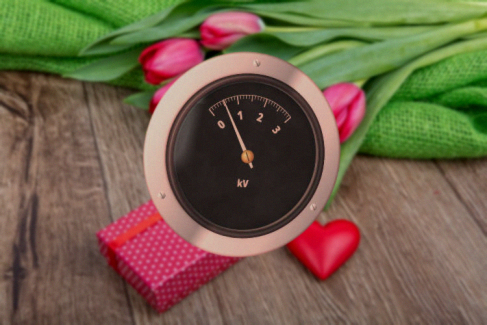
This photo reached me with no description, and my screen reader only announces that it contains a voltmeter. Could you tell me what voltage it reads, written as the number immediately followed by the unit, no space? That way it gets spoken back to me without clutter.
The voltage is 0.5kV
